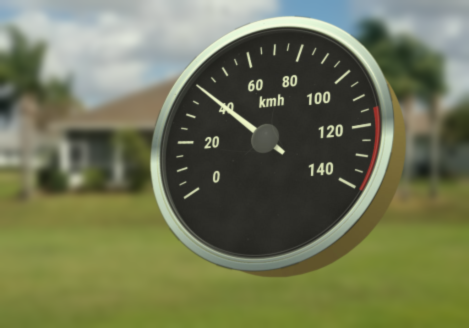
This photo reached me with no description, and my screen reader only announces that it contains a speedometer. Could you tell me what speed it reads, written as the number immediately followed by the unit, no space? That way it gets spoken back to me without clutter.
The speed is 40km/h
